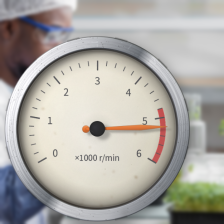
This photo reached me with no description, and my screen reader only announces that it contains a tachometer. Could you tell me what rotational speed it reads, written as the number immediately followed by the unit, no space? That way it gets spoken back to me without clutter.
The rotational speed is 5200rpm
